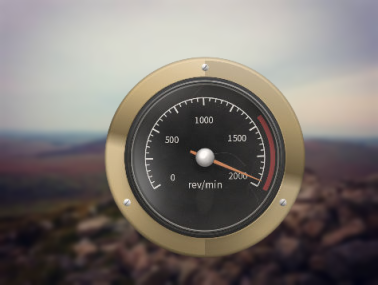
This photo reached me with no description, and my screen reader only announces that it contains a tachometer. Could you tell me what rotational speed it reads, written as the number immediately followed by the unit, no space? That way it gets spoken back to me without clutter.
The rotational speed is 1950rpm
